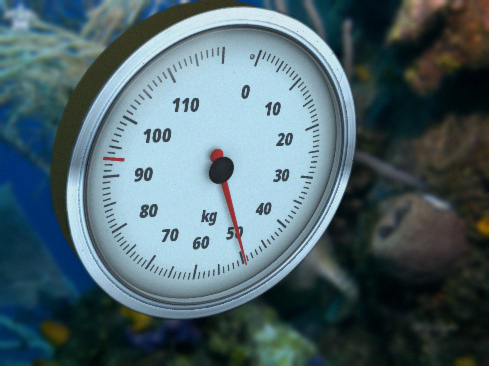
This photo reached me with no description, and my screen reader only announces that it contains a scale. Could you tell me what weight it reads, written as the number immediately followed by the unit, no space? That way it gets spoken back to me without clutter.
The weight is 50kg
